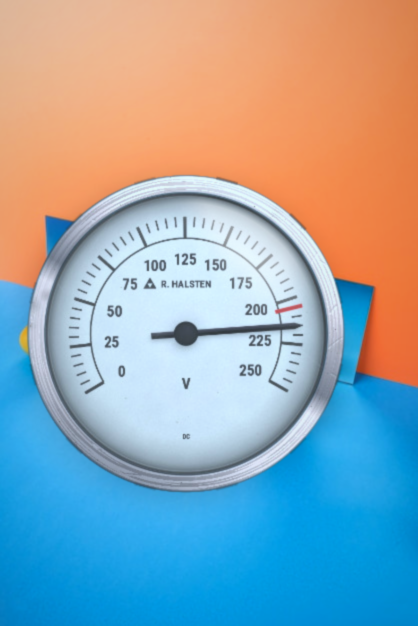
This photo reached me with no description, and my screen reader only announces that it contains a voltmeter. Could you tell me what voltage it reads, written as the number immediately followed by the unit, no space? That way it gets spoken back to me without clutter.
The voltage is 215V
